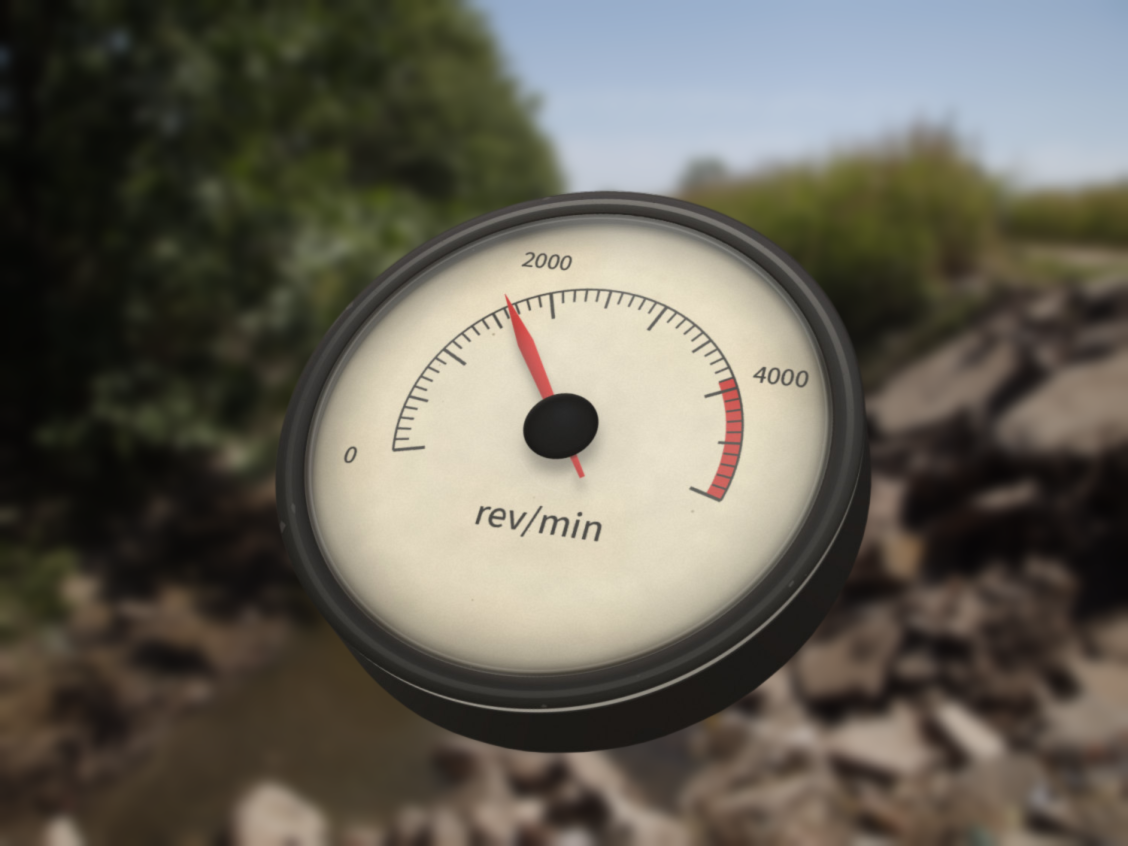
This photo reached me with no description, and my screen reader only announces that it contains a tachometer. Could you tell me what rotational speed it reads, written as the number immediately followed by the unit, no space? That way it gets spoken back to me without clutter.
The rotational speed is 1650rpm
